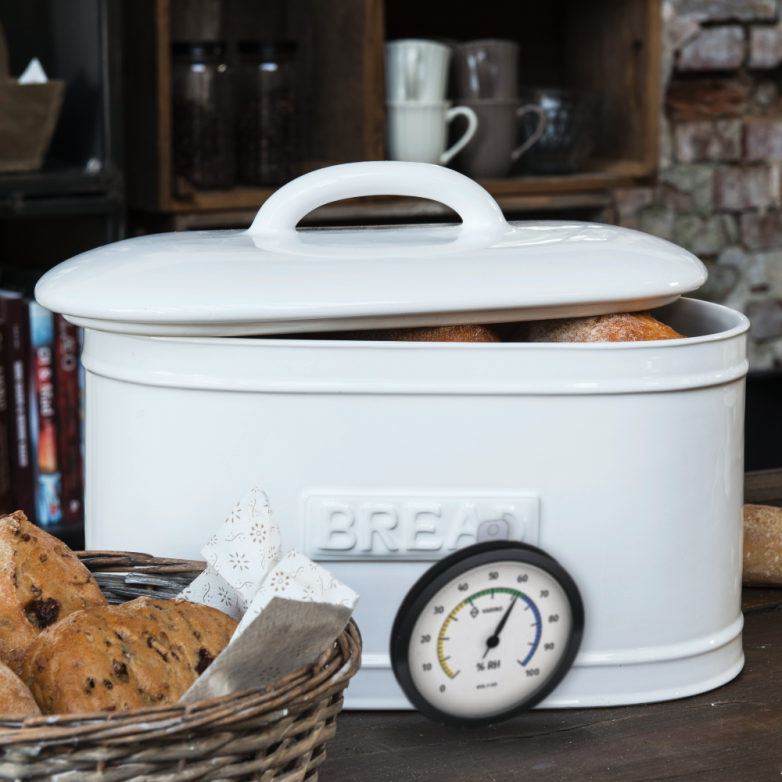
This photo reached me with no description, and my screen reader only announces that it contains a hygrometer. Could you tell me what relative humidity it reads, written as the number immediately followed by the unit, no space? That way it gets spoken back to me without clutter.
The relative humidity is 60%
